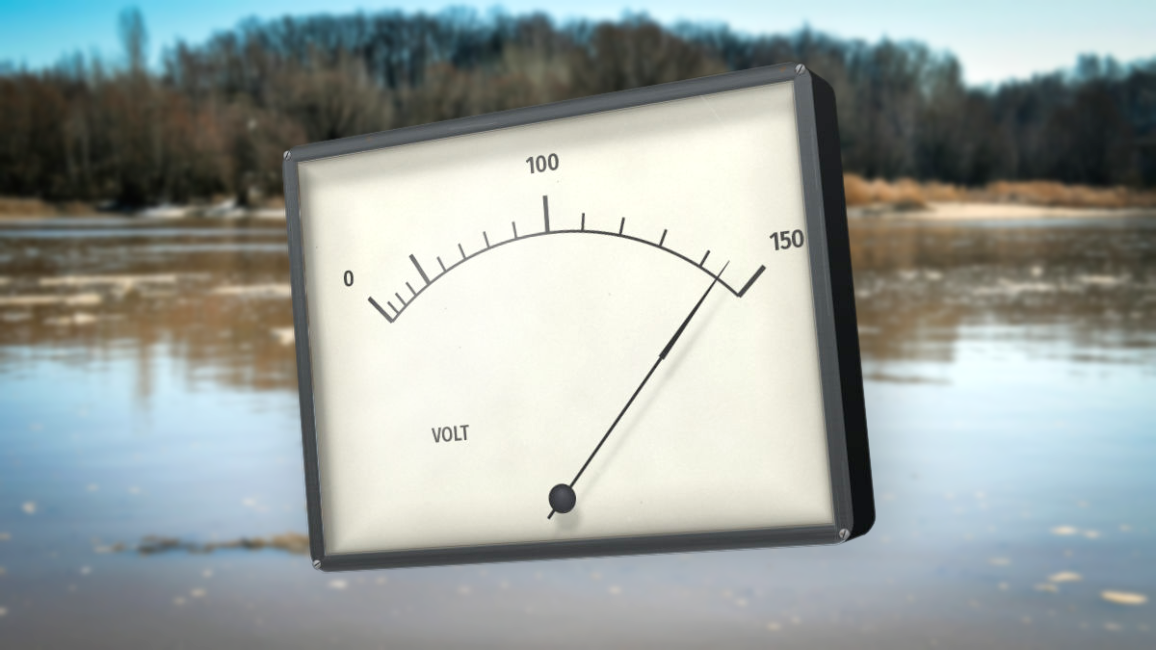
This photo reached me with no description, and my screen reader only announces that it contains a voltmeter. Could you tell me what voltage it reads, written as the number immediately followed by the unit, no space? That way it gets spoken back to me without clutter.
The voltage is 145V
